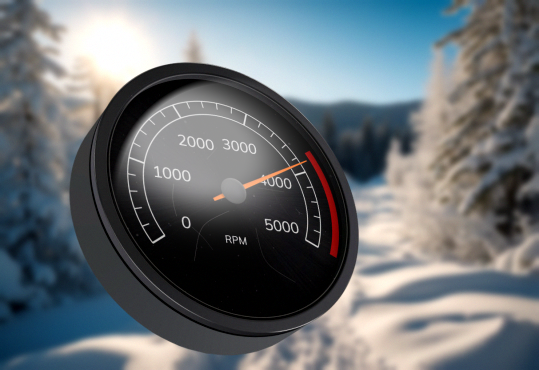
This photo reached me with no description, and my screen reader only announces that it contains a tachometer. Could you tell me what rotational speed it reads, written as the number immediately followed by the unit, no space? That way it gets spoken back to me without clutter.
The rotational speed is 3900rpm
